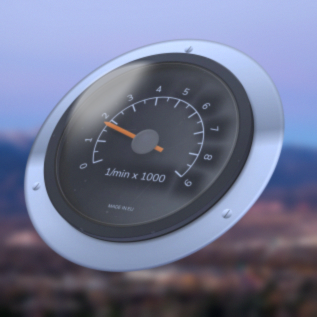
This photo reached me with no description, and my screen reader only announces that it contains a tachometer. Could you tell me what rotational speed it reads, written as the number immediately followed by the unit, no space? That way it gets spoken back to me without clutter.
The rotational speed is 1750rpm
